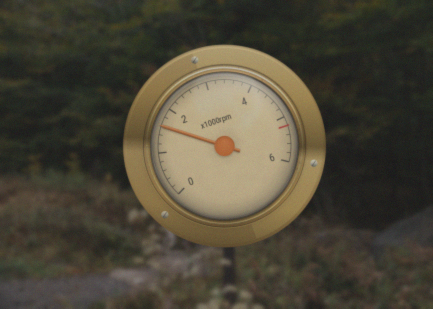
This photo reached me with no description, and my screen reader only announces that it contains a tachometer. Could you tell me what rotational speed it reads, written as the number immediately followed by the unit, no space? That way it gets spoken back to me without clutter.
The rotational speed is 1600rpm
